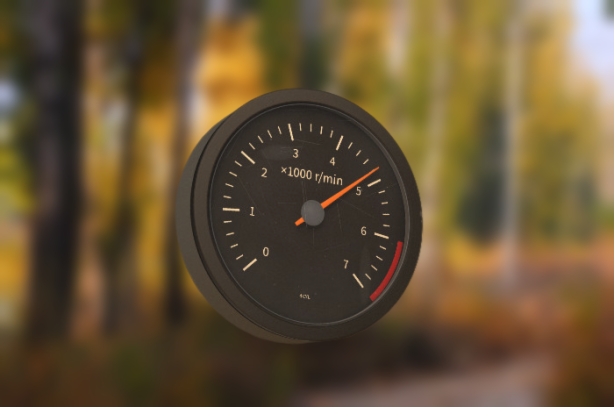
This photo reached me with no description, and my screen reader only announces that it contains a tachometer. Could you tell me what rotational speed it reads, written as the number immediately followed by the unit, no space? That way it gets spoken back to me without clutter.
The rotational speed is 4800rpm
